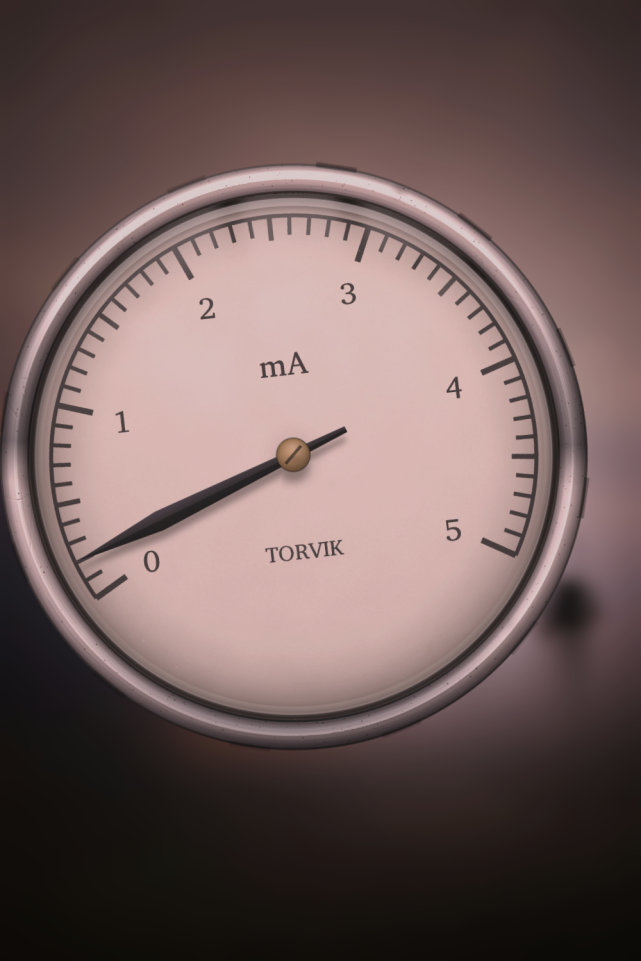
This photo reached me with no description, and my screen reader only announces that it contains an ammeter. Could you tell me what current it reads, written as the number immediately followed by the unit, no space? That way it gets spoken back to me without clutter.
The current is 0.2mA
